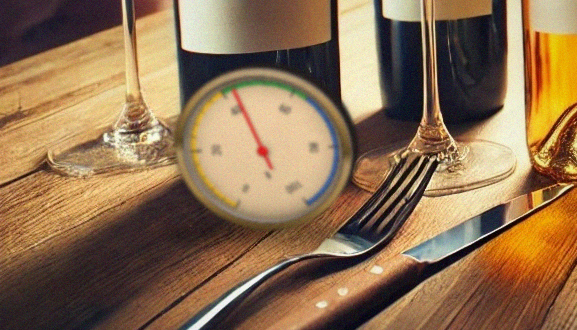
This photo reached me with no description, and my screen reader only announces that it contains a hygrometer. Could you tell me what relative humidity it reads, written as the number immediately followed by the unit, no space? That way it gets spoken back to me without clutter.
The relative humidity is 44%
